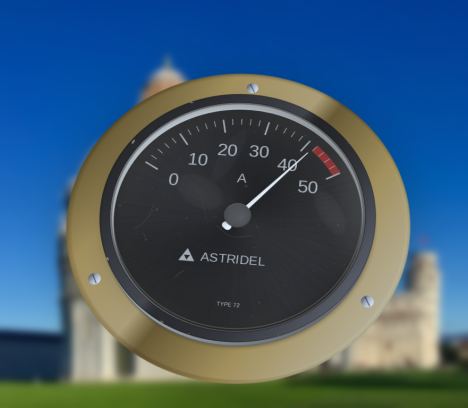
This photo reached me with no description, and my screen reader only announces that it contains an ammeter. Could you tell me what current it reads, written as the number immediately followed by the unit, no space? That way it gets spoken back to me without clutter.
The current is 42A
